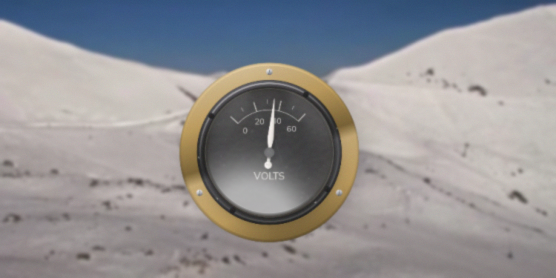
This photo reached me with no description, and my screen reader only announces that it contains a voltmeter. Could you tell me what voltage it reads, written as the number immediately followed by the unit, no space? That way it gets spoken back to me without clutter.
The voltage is 35V
